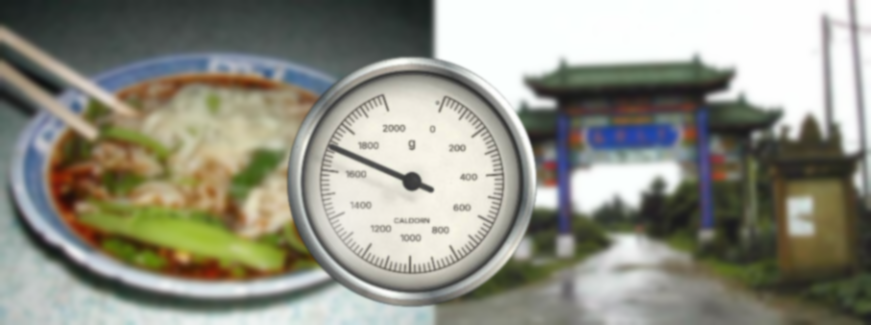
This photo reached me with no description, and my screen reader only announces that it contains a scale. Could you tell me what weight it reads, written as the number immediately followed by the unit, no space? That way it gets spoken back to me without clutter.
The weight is 1700g
